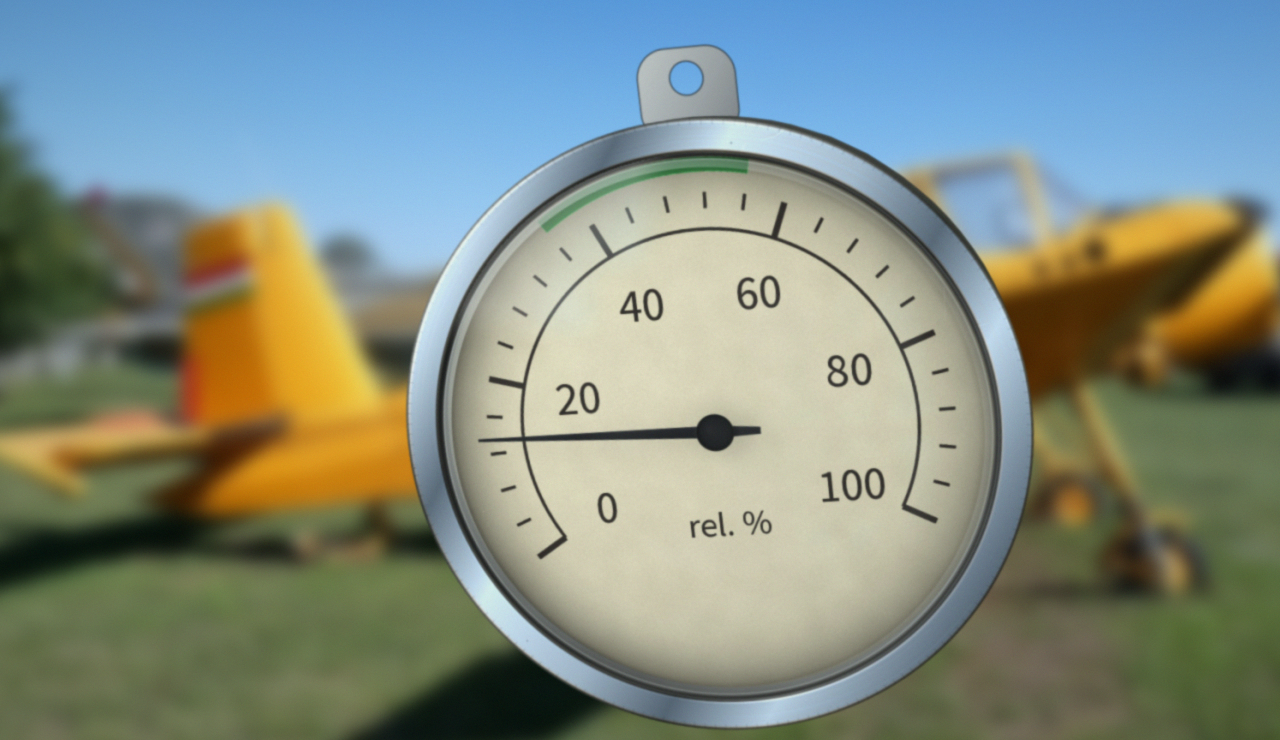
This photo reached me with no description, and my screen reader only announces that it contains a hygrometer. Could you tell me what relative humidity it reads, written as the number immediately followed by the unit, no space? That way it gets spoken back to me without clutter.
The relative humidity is 14%
